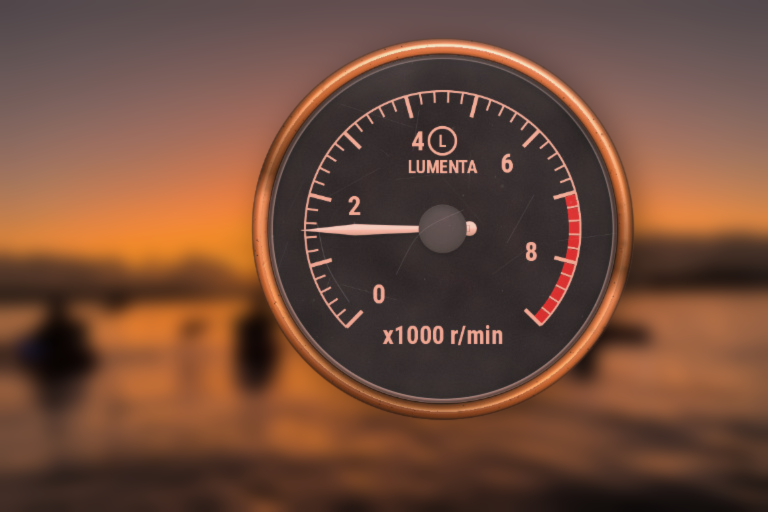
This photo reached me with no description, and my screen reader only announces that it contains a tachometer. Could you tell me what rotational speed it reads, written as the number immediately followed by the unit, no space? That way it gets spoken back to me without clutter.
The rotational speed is 1500rpm
